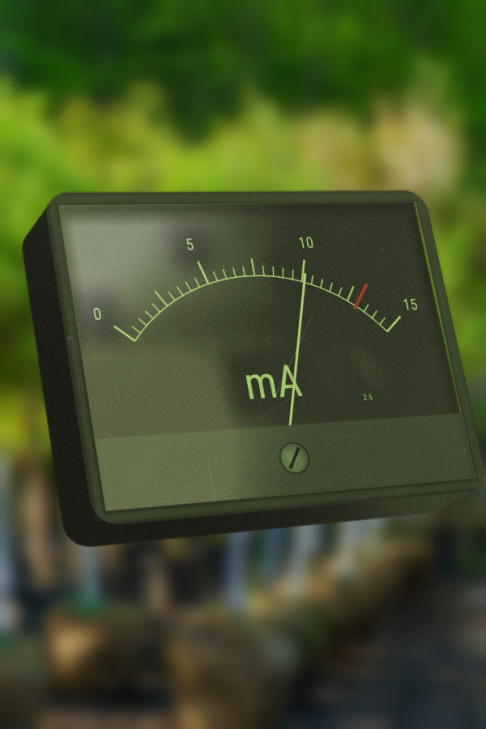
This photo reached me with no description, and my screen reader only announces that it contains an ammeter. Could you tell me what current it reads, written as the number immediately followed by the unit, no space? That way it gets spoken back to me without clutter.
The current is 10mA
